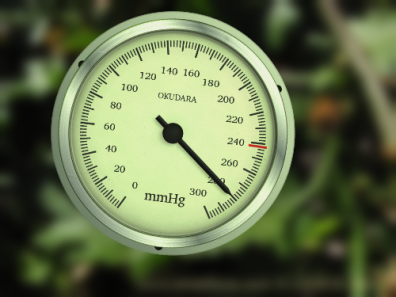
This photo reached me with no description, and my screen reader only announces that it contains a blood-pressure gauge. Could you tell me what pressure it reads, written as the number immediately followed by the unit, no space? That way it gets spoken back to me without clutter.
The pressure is 280mmHg
